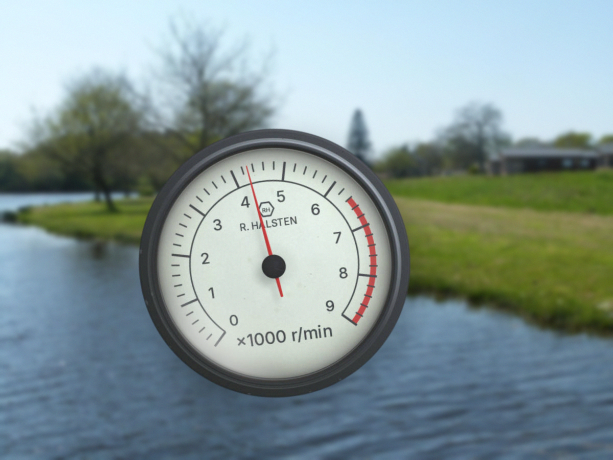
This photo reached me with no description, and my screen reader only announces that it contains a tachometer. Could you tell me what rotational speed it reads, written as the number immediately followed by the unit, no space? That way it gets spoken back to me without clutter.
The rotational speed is 4300rpm
